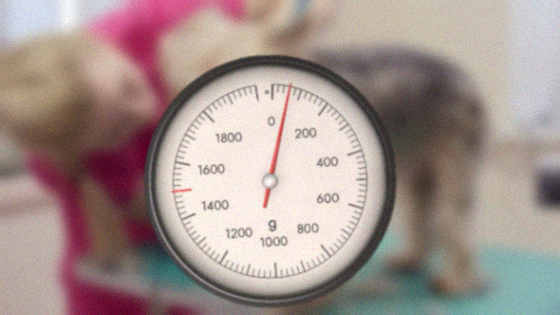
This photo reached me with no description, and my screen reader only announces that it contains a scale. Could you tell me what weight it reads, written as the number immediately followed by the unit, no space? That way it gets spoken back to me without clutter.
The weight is 60g
